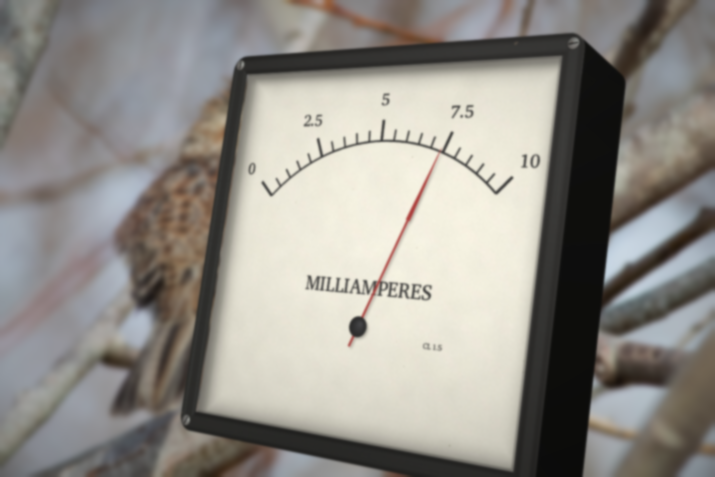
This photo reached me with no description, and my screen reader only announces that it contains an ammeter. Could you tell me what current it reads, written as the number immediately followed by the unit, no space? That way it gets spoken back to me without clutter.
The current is 7.5mA
